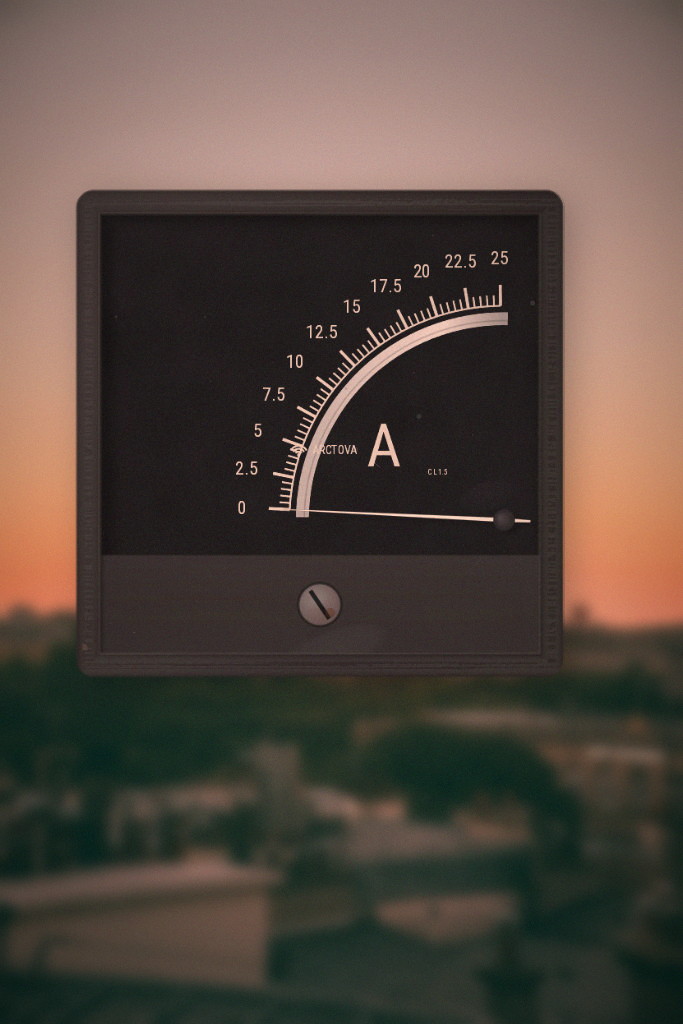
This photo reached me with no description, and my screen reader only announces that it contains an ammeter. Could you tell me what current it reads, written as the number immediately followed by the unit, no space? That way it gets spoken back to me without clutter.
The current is 0A
